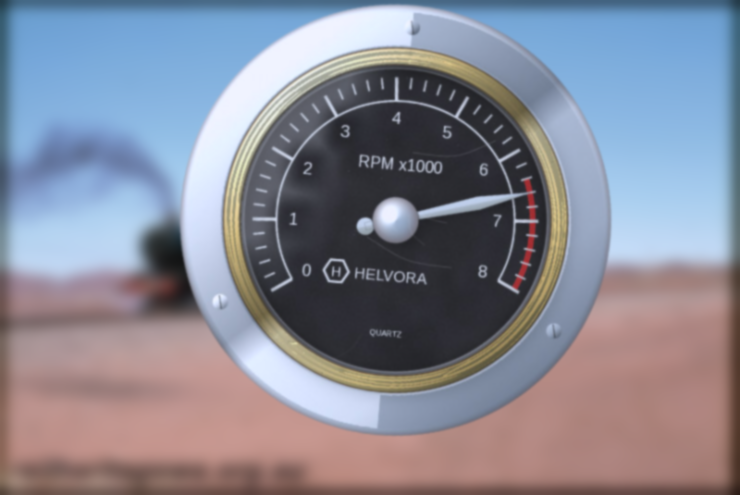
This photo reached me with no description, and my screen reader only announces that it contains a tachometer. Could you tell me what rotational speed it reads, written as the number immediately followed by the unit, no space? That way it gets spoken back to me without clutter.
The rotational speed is 6600rpm
